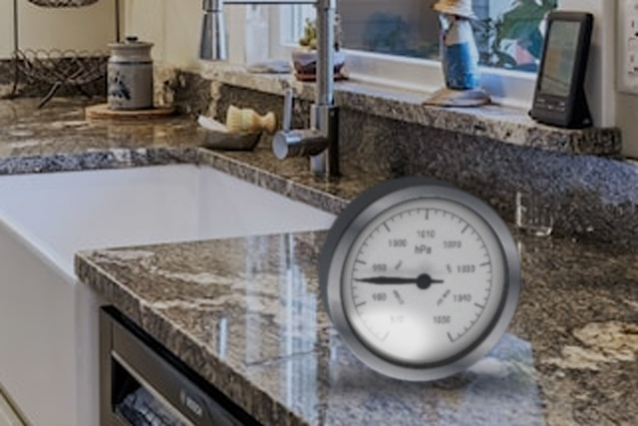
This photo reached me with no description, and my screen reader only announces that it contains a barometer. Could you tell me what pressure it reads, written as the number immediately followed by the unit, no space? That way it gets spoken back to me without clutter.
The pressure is 986hPa
